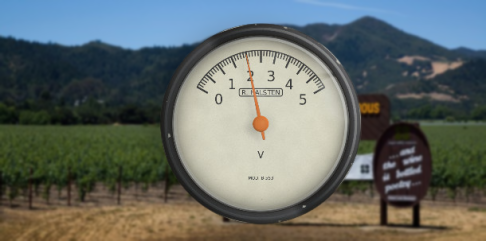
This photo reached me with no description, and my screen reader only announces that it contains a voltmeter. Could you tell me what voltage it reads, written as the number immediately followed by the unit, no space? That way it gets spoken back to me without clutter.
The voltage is 2V
